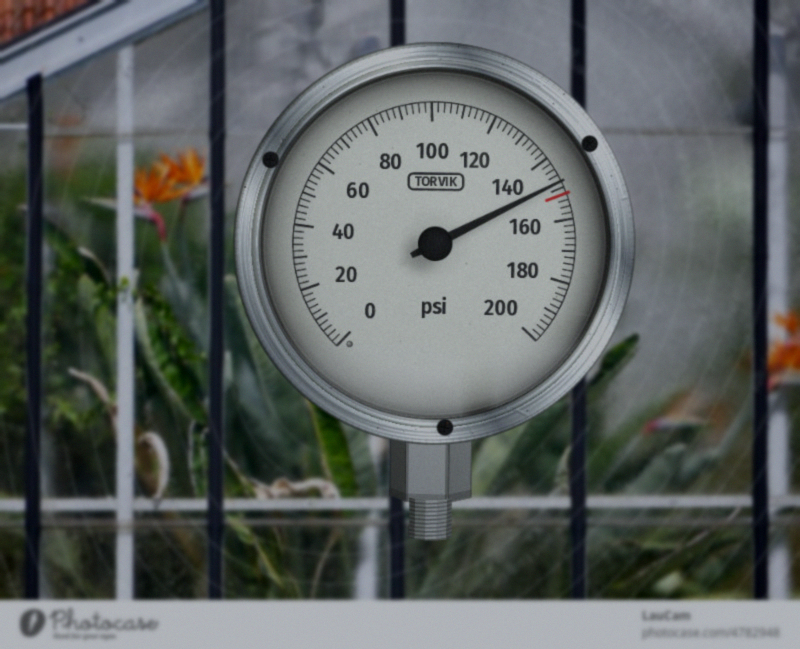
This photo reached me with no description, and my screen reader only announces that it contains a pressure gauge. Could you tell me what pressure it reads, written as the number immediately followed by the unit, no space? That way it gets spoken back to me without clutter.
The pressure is 148psi
